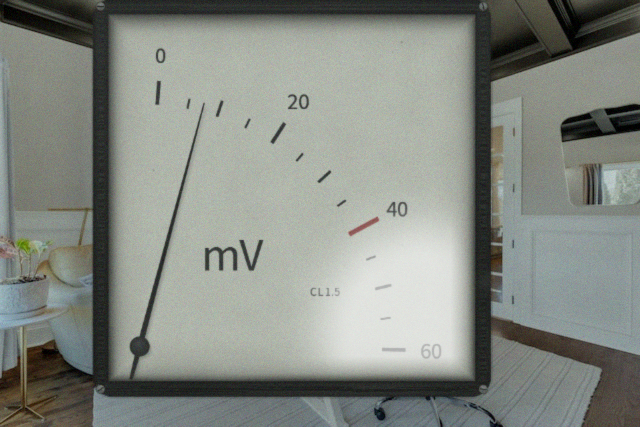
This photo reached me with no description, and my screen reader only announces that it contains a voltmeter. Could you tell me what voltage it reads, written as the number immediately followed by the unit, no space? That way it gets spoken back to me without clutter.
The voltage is 7.5mV
